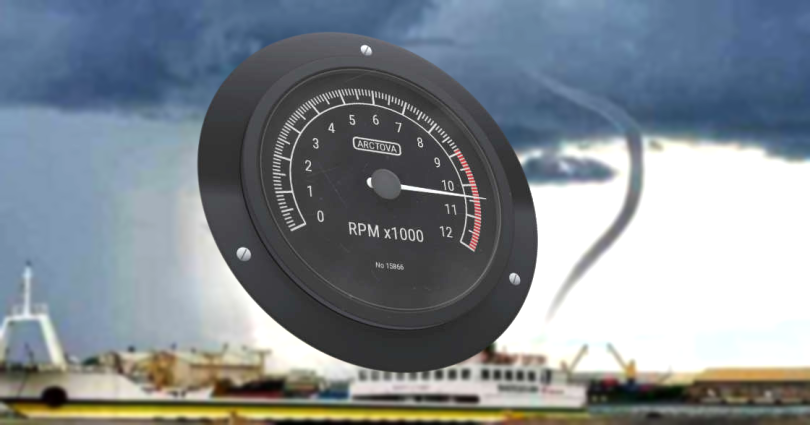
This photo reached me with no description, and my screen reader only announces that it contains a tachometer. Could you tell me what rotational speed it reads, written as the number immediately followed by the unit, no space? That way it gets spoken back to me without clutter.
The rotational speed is 10500rpm
